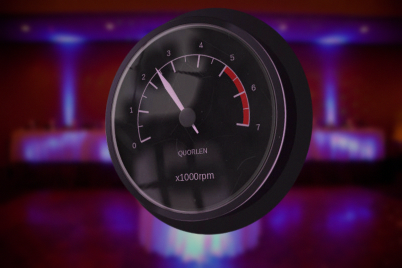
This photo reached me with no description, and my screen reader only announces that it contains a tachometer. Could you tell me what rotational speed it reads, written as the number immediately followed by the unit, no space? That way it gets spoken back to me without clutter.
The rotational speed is 2500rpm
